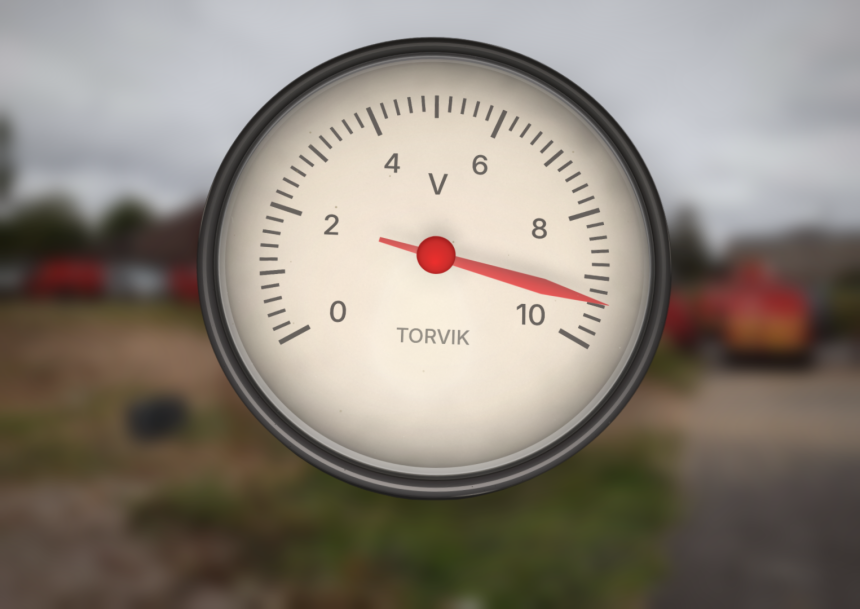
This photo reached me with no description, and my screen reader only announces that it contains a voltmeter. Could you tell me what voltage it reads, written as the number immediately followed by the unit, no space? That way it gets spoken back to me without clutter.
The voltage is 9.4V
